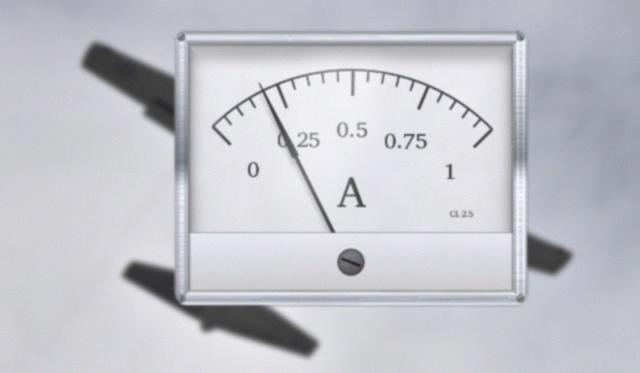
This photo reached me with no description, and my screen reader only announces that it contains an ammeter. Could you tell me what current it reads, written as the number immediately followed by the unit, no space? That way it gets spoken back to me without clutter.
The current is 0.2A
